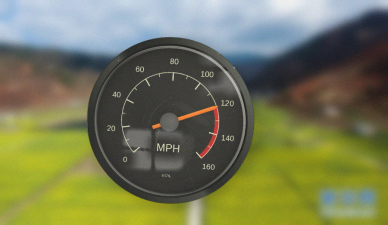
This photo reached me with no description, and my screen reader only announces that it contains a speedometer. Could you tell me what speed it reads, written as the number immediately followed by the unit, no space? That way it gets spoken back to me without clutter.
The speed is 120mph
